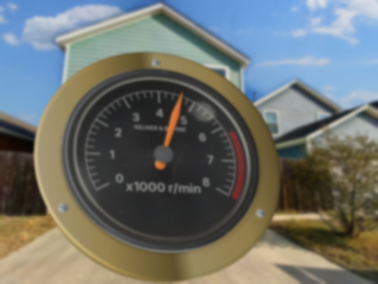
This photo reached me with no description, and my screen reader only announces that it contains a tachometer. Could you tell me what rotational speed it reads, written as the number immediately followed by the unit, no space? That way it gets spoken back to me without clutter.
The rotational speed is 4600rpm
